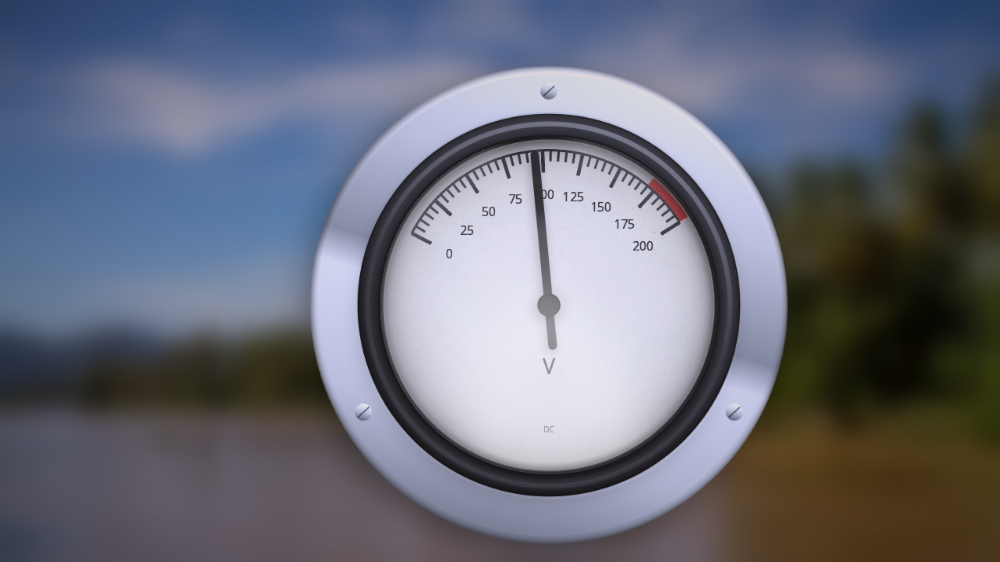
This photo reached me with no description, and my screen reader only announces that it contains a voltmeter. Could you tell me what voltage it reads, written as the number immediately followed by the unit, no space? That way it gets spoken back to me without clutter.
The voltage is 95V
